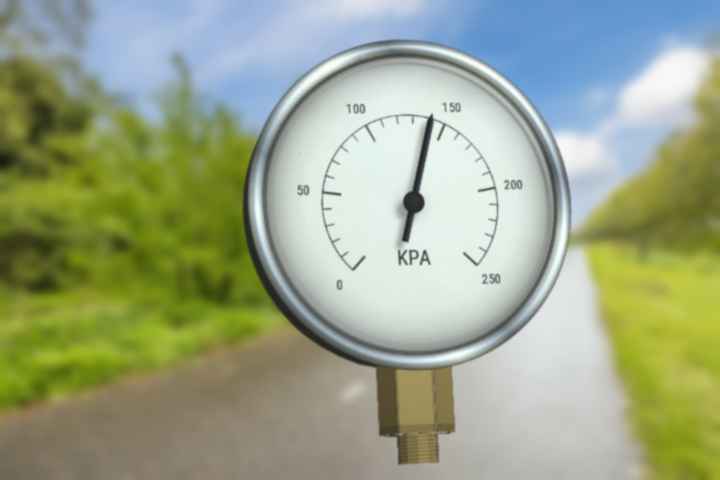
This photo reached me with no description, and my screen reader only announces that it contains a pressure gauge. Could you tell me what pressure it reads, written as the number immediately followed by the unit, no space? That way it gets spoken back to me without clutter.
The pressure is 140kPa
